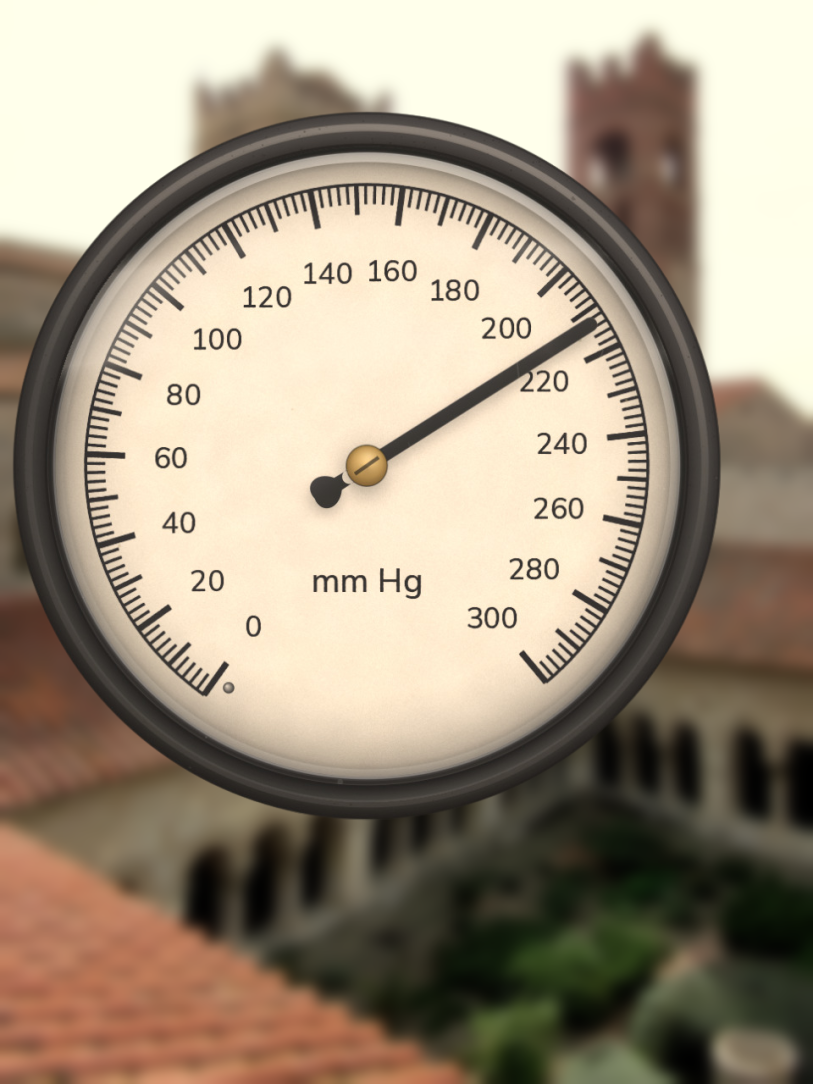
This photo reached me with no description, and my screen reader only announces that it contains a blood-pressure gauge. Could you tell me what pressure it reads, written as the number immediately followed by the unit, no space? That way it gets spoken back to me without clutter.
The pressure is 213mmHg
